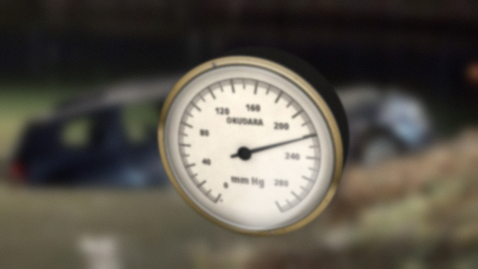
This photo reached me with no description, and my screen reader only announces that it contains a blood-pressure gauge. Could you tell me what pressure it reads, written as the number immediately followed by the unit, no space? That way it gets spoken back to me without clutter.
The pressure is 220mmHg
